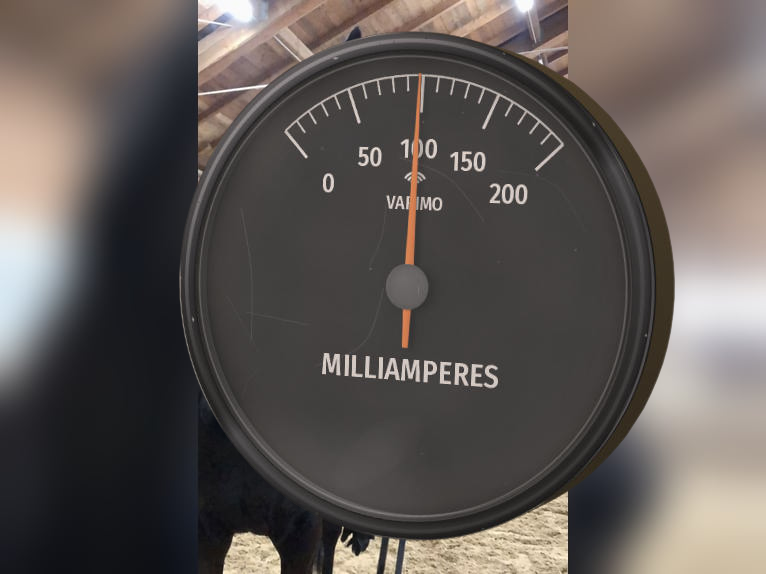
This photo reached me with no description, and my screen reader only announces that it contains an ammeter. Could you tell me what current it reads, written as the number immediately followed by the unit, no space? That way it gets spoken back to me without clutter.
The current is 100mA
